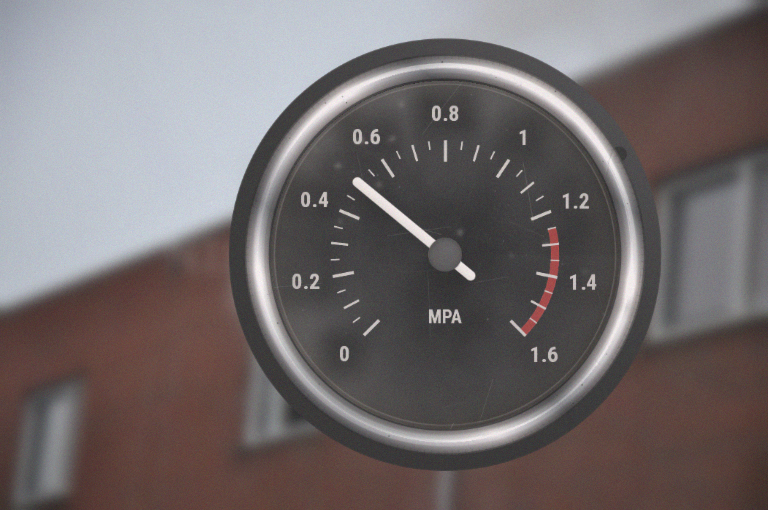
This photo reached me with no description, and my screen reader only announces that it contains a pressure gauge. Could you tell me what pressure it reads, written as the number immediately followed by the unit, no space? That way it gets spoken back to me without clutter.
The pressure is 0.5MPa
